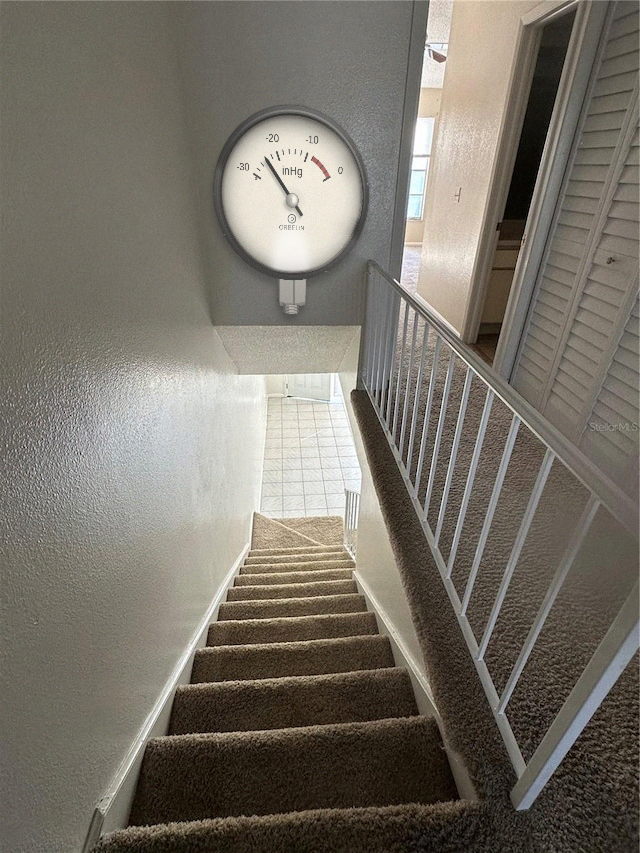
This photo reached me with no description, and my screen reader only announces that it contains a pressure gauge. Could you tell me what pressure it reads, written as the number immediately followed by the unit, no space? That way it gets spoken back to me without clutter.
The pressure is -24inHg
